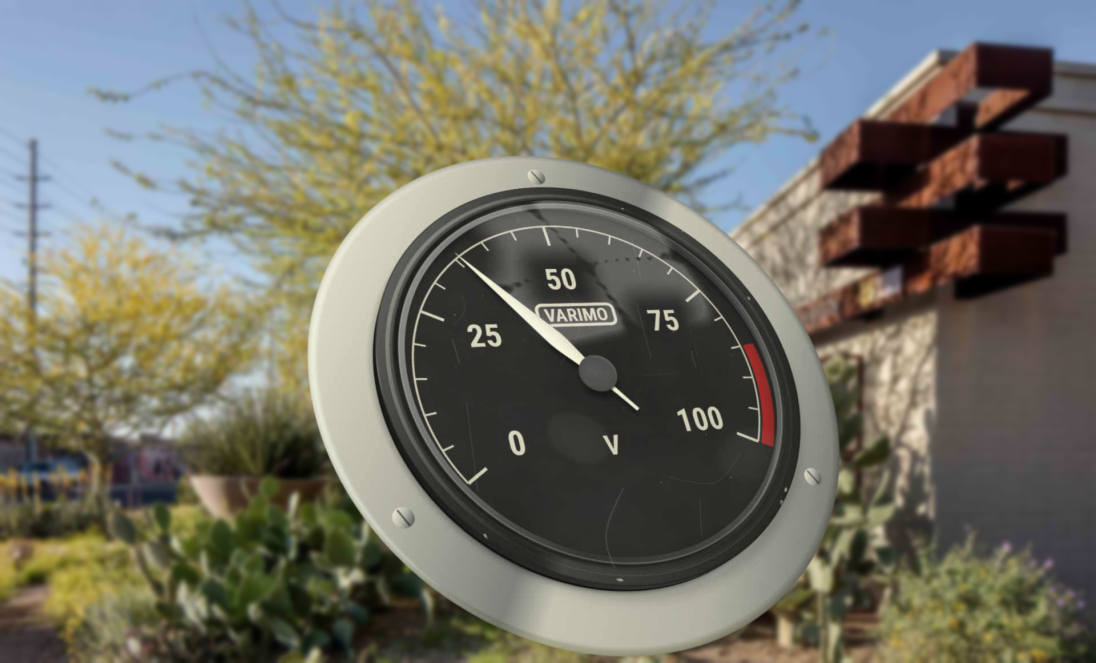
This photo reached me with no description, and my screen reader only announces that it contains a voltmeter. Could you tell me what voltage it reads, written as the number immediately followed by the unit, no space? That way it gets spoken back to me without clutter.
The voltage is 35V
